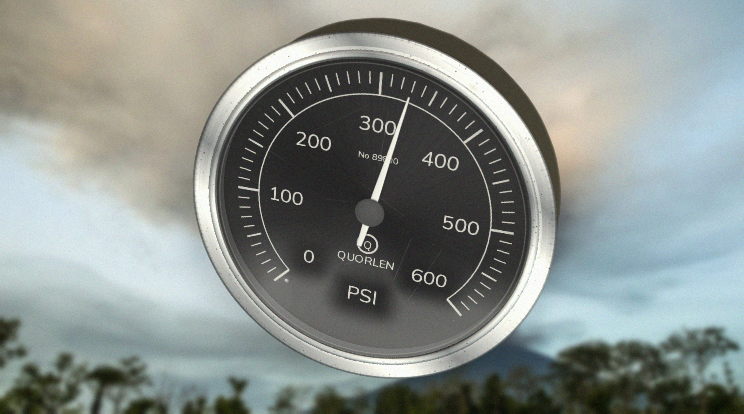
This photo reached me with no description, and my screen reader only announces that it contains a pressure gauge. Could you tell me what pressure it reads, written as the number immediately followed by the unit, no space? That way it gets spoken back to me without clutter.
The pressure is 330psi
